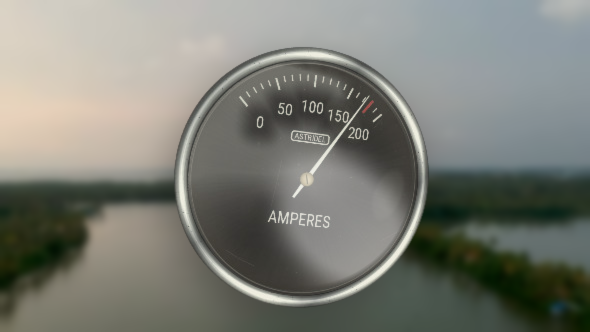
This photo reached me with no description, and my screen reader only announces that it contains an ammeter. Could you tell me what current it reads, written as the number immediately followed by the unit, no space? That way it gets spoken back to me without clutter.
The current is 170A
